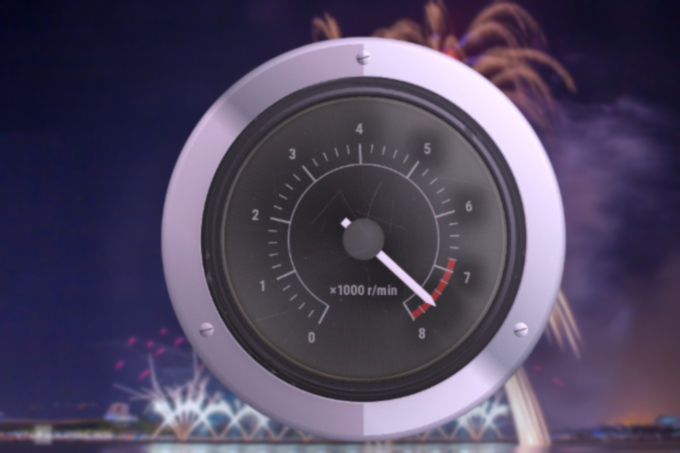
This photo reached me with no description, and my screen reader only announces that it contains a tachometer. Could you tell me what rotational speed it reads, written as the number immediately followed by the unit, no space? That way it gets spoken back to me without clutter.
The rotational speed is 7600rpm
